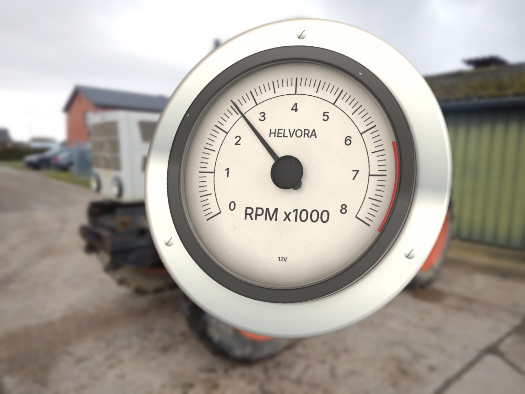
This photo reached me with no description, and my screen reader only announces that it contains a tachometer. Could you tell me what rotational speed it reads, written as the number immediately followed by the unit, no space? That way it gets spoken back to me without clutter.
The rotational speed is 2600rpm
